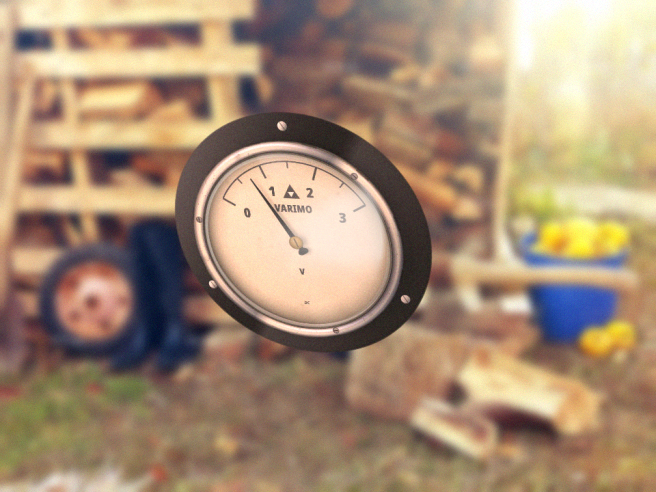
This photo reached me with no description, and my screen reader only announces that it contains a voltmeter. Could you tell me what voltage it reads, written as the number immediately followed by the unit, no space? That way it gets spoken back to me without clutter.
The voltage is 0.75V
